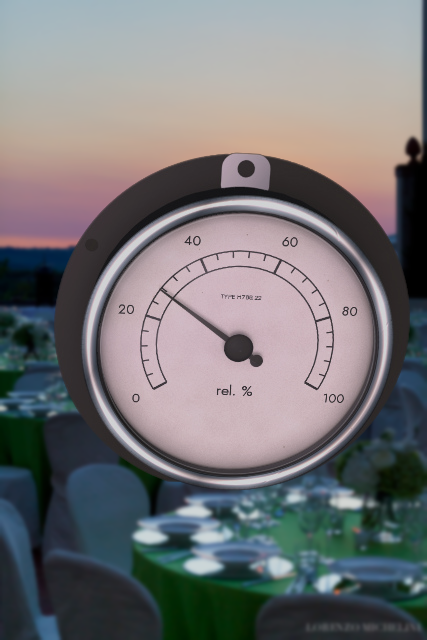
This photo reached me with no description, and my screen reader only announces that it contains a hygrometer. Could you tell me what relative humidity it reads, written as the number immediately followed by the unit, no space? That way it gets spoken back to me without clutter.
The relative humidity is 28%
